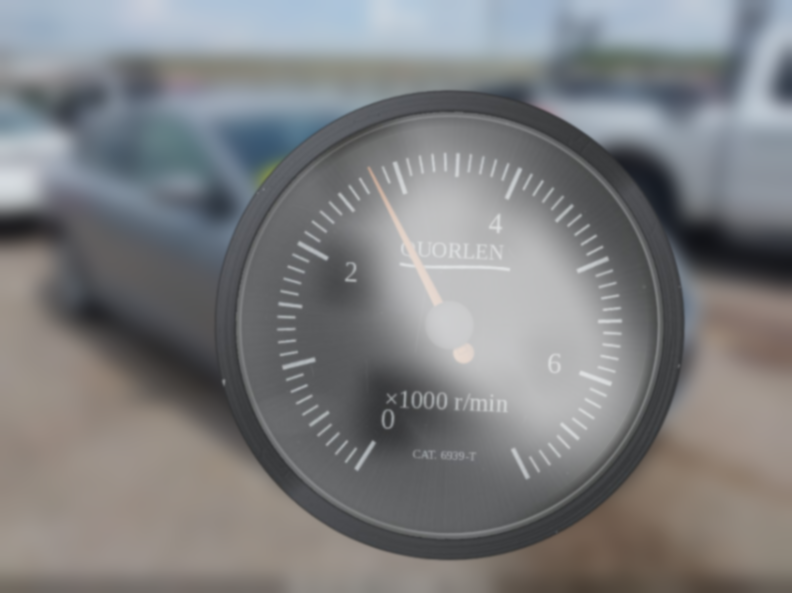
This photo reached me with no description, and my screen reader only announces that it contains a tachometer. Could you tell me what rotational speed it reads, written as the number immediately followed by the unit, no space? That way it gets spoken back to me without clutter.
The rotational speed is 2800rpm
